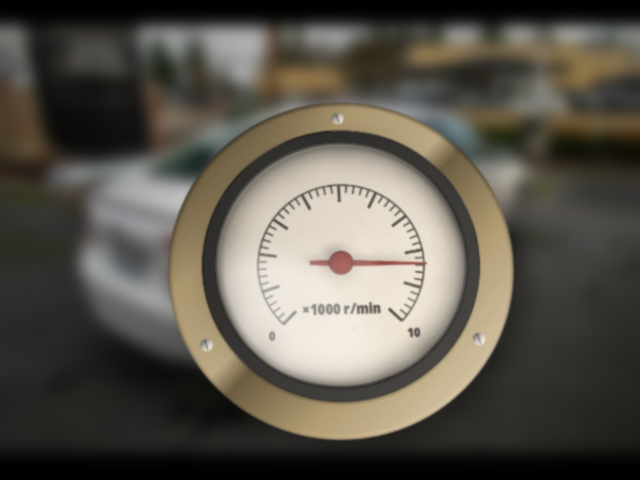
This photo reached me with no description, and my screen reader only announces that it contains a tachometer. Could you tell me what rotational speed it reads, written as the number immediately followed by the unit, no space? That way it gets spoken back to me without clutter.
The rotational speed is 8400rpm
